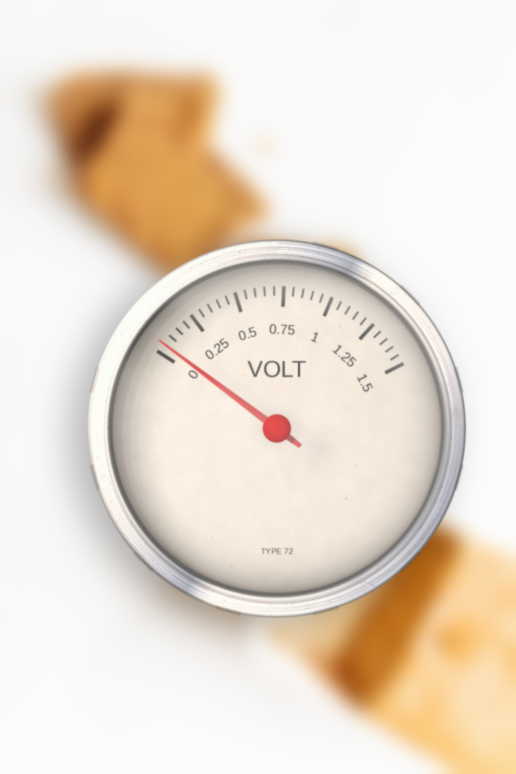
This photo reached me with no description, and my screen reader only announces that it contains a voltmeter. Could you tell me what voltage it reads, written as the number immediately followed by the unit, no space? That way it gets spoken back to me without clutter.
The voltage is 0.05V
